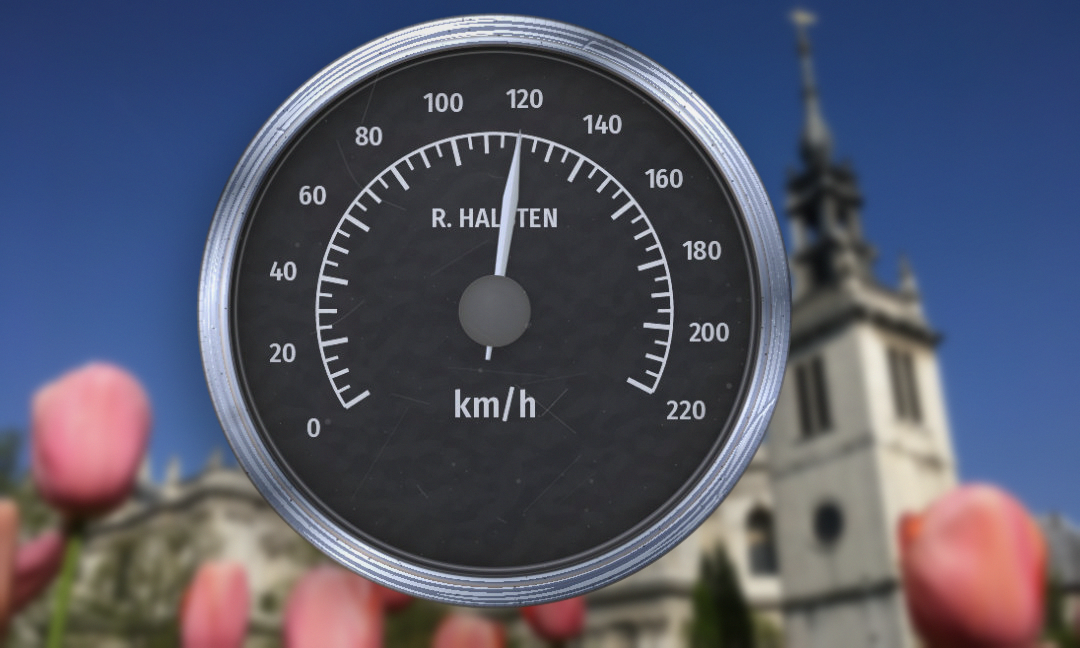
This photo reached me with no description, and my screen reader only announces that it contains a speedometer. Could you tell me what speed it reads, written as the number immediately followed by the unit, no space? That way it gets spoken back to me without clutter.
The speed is 120km/h
